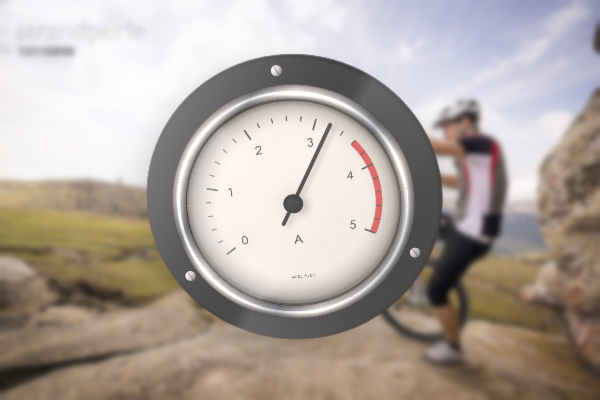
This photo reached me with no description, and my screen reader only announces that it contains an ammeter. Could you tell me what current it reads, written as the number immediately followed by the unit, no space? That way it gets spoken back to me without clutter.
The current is 3.2A
